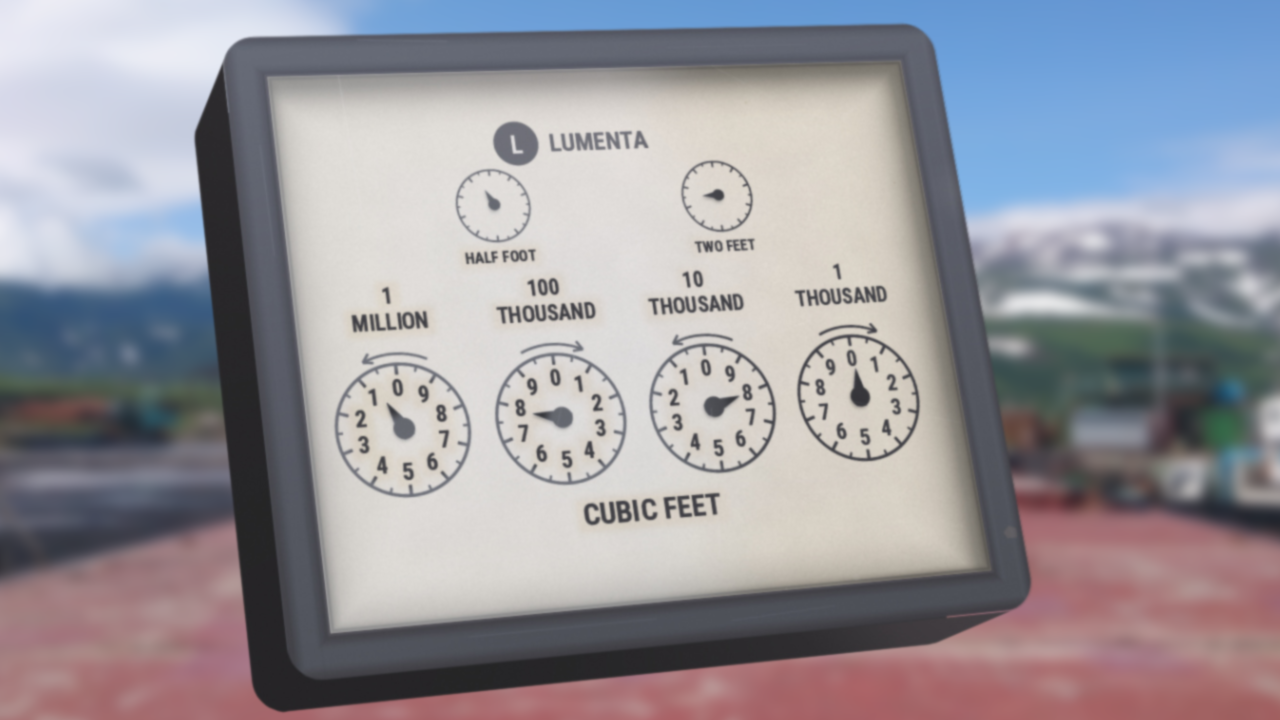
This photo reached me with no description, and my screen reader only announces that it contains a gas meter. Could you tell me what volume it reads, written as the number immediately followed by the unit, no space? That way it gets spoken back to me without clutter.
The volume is 78000ft³
